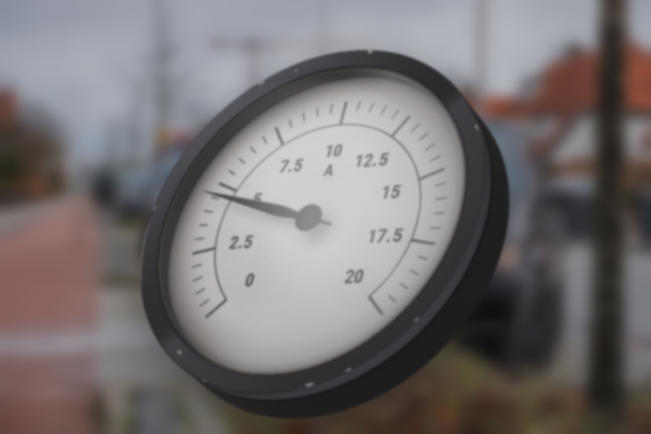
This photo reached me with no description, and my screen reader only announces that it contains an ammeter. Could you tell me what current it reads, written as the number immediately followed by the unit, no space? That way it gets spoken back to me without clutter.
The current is 4.5A
